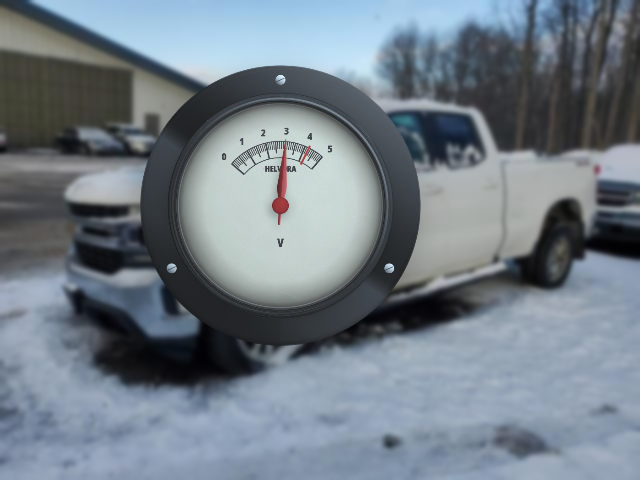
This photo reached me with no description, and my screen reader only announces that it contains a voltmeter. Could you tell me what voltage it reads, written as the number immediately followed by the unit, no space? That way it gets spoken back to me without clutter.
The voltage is 3V
